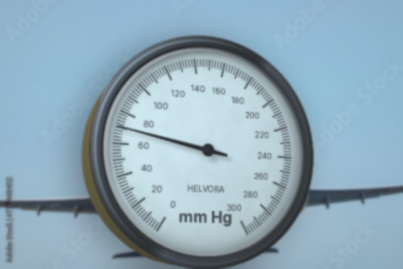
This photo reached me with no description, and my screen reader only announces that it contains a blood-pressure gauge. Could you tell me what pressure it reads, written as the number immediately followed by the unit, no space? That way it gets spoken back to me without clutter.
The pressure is 70mmHg
